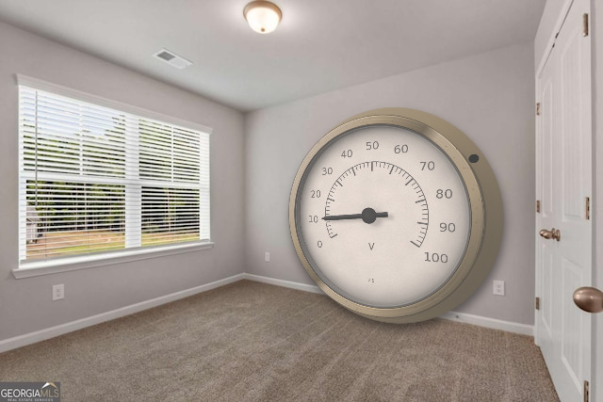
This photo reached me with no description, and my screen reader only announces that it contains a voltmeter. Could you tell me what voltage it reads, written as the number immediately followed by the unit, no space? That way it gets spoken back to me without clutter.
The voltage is 10V
